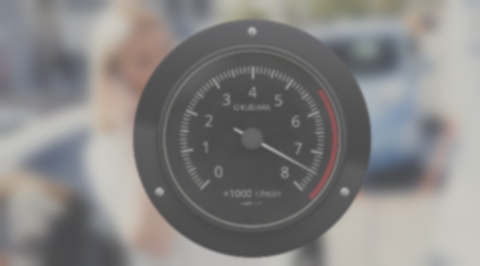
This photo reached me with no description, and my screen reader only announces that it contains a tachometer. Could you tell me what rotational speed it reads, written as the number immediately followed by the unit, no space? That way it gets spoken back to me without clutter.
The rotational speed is 7500rpm
